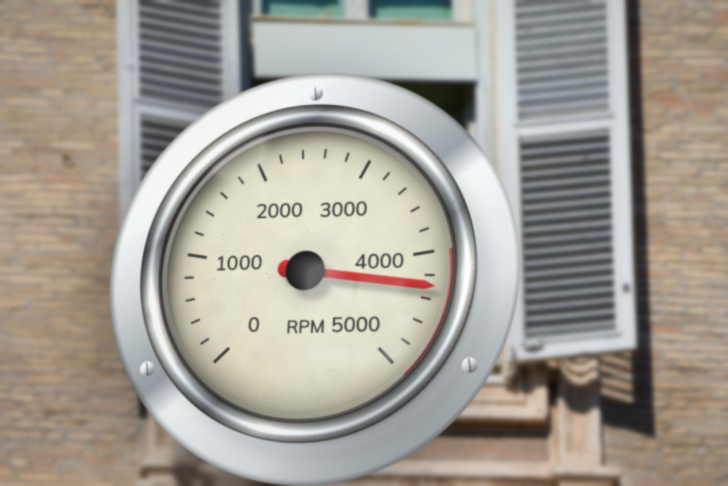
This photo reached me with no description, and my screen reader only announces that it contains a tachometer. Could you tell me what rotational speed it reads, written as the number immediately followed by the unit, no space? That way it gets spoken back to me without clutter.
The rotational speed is 4300rpm
